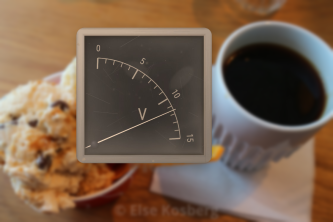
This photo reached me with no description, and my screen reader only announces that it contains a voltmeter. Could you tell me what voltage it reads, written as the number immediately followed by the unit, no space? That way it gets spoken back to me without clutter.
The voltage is 11.5V
